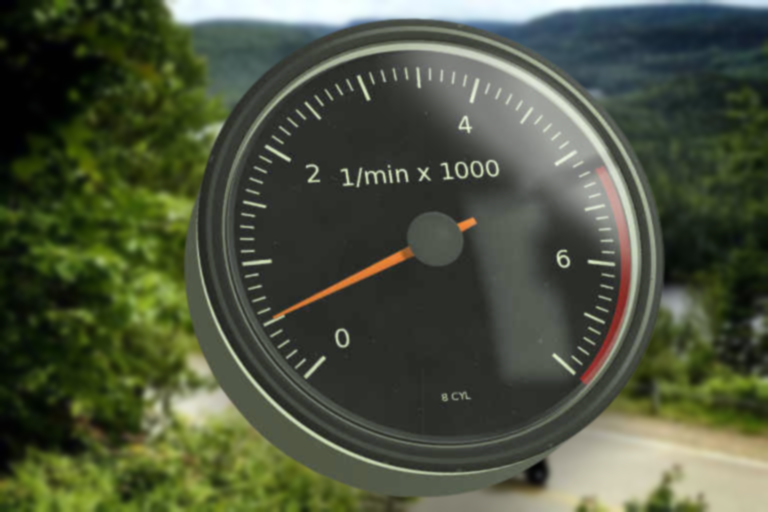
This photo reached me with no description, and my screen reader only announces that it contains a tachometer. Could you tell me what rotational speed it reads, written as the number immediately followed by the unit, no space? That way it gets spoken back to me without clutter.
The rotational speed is 500rpm
